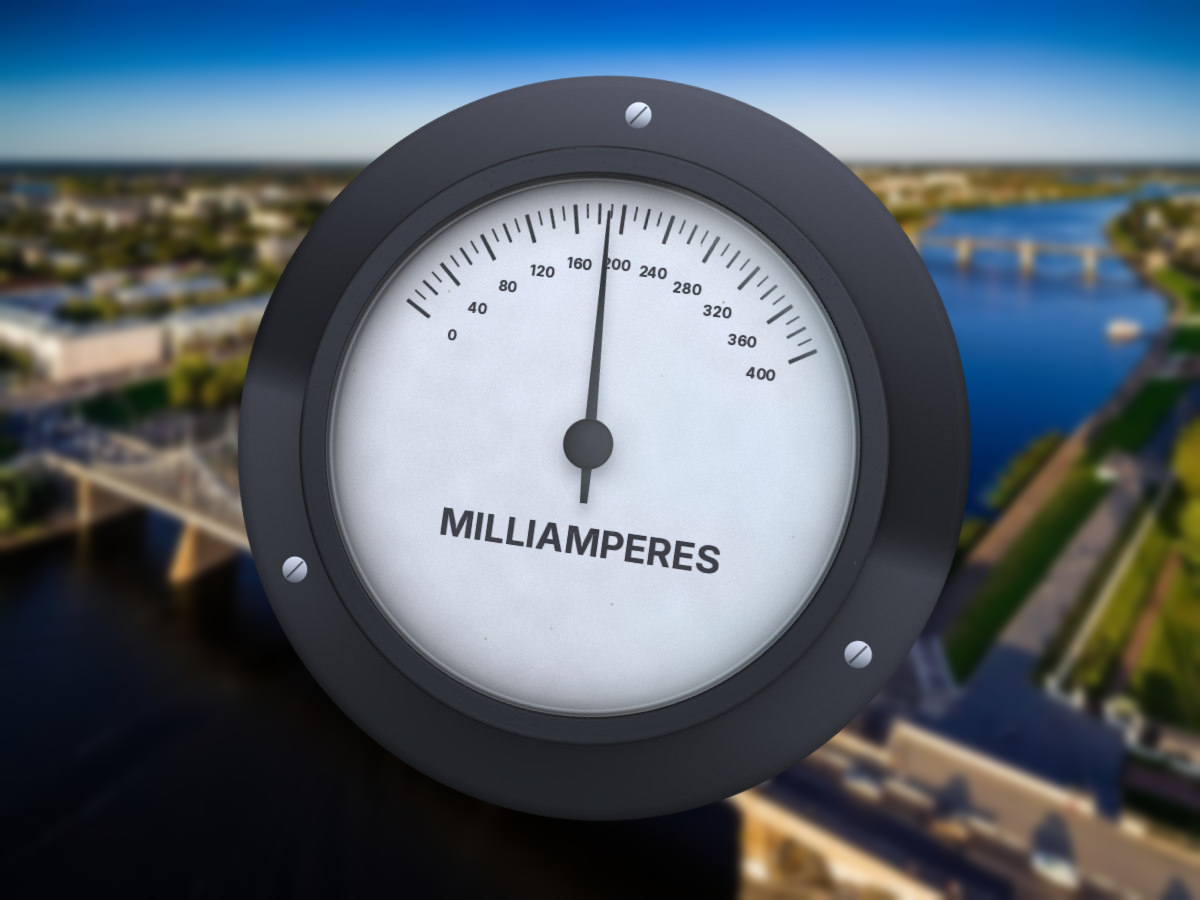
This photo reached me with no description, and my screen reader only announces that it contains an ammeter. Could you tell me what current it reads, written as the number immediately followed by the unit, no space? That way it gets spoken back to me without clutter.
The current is 190mA
